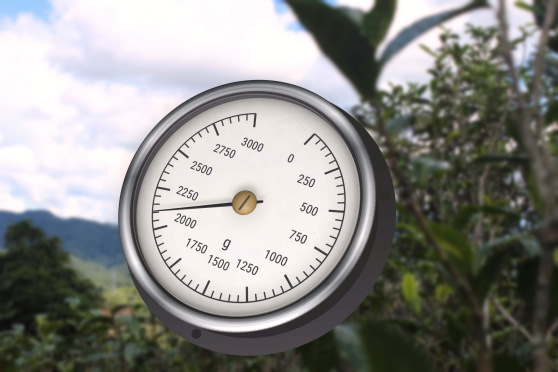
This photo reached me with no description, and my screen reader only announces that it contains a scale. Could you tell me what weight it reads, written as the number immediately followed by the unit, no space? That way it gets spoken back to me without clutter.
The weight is 2100g
